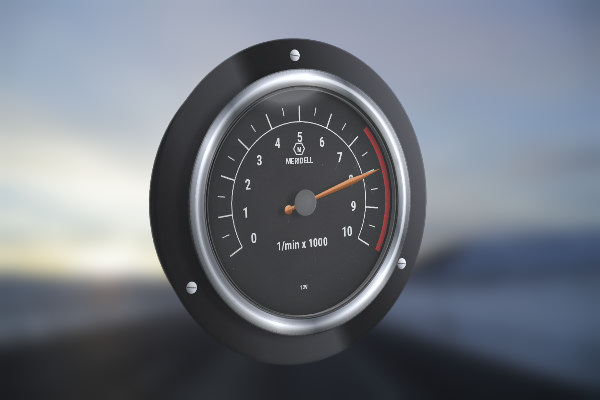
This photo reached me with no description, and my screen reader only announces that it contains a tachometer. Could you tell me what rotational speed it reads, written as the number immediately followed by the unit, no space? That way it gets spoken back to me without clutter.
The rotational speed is 8000rpm
